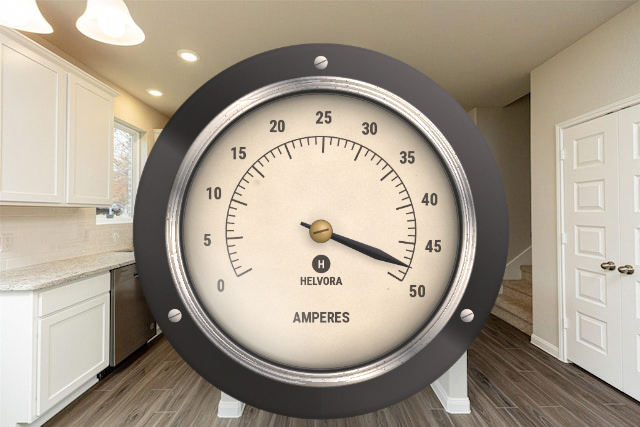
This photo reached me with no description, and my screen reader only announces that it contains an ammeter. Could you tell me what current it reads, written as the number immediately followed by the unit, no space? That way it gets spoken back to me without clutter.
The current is 48A
